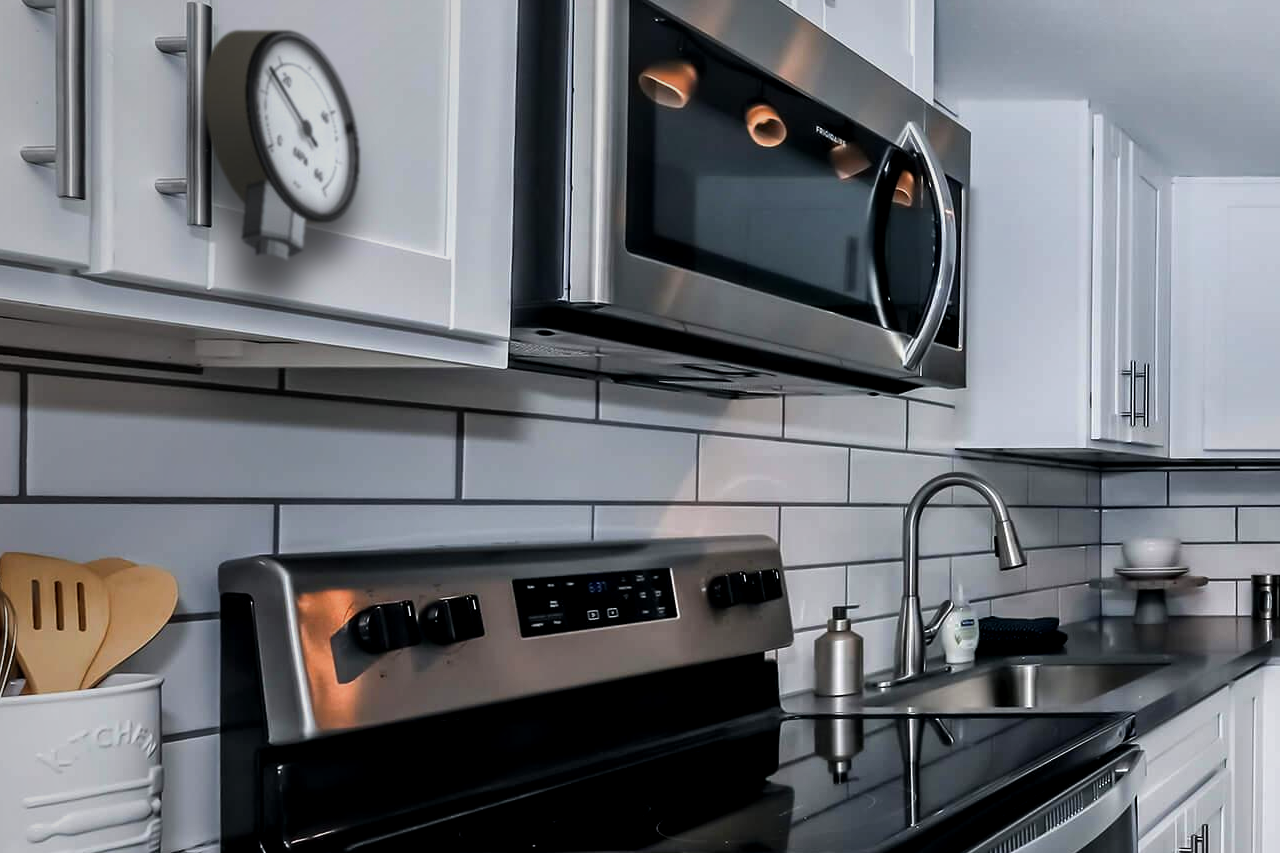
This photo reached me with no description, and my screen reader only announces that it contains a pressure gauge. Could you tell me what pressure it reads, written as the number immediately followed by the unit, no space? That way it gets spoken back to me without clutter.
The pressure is 15MPa
